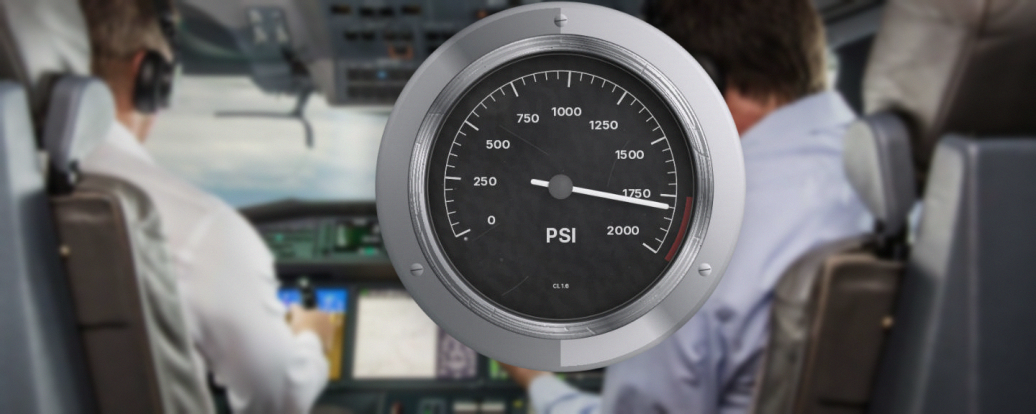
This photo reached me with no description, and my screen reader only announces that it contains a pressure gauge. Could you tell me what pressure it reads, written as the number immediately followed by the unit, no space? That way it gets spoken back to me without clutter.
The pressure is 1800psi
